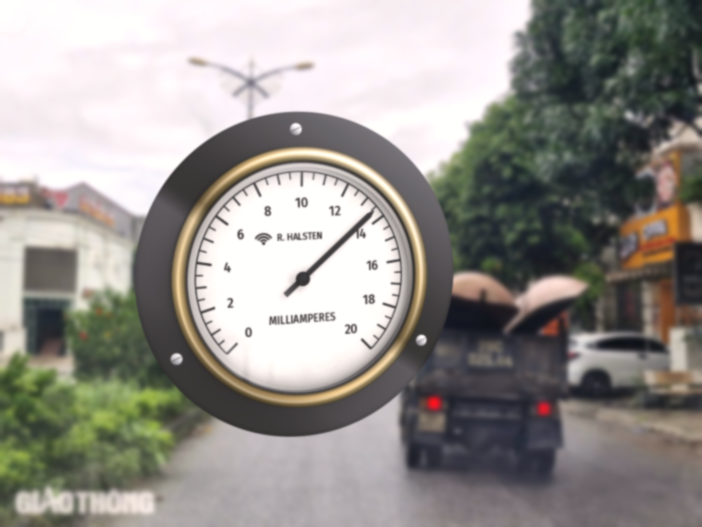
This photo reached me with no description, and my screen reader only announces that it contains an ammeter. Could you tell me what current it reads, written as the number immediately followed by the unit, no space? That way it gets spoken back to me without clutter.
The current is 13.5mA
